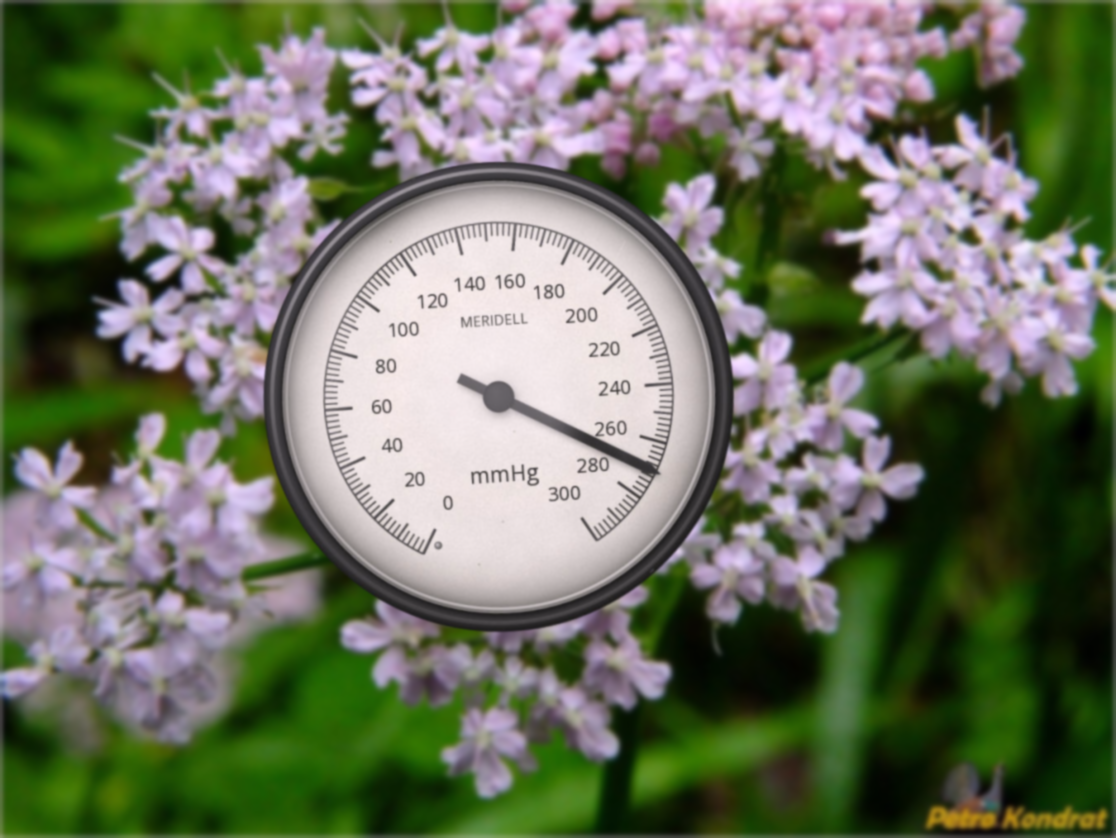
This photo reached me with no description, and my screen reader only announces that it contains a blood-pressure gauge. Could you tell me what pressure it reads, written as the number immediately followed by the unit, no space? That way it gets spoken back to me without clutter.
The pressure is 270mmHg
